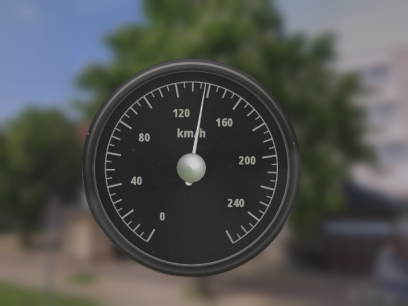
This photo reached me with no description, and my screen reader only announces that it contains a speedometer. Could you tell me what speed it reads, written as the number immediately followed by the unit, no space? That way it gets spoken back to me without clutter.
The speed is 137.5km/h
